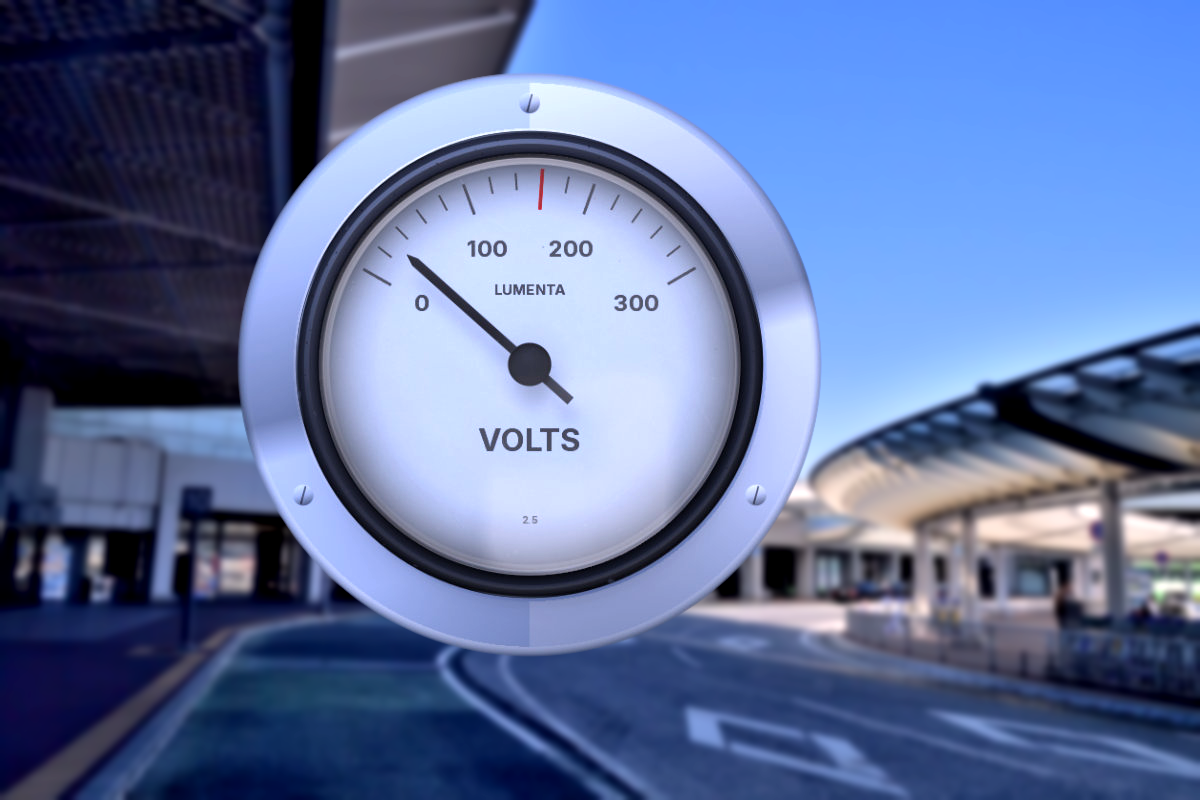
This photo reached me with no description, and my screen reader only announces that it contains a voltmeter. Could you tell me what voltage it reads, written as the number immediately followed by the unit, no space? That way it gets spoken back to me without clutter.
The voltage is 30V
